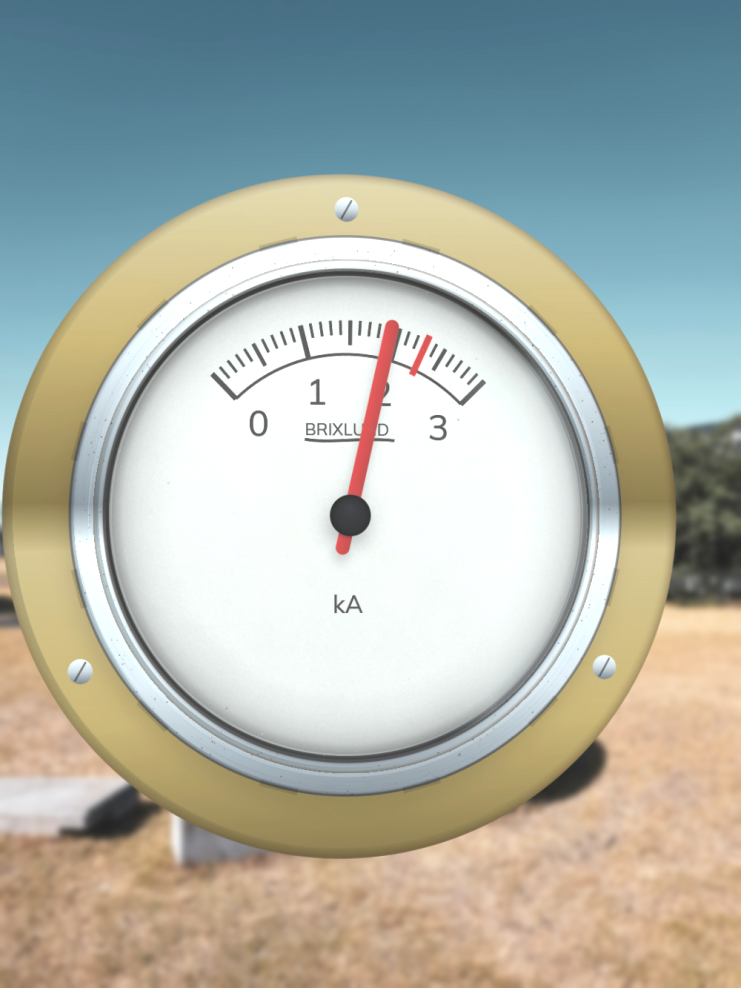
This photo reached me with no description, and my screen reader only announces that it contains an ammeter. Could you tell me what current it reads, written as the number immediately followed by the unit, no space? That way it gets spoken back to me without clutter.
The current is 1.9kA
